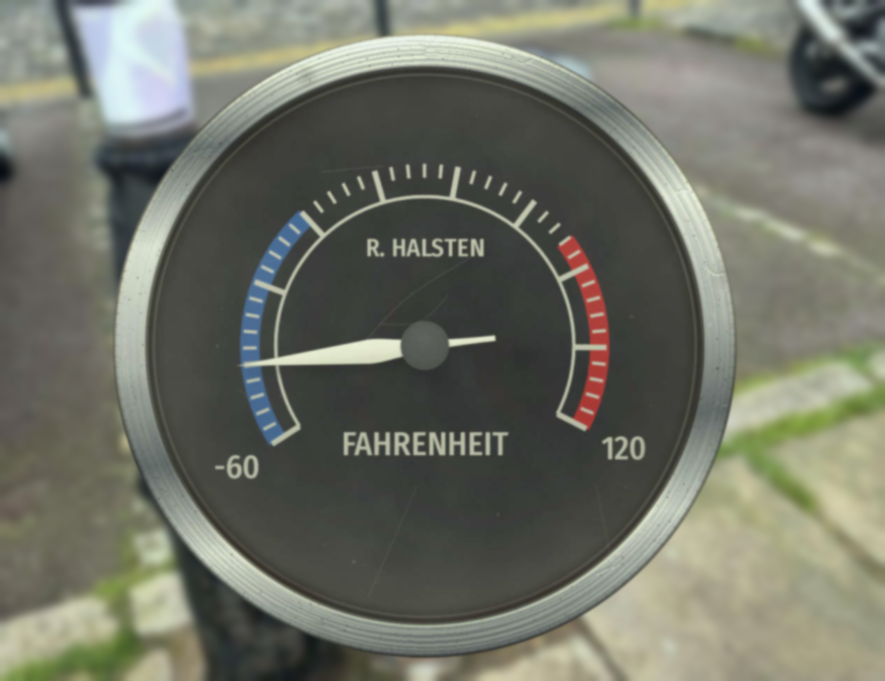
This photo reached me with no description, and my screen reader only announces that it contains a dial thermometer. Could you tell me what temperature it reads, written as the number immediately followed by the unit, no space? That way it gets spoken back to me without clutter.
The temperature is -40°F
